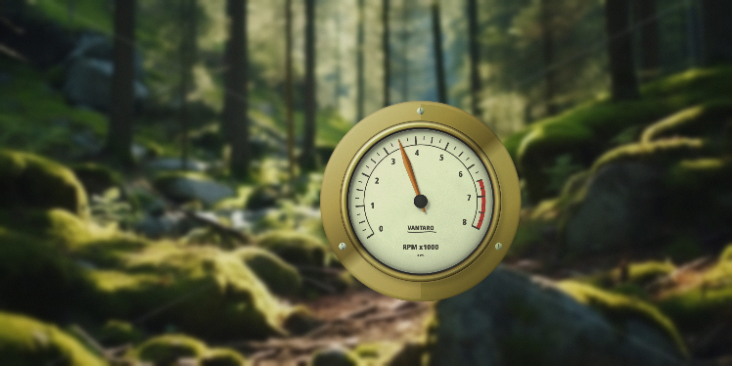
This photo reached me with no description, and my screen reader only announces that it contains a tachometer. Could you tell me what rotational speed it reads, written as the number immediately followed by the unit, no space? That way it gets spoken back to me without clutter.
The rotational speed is 3500rpm
